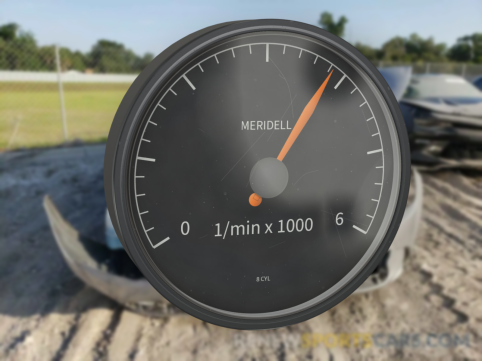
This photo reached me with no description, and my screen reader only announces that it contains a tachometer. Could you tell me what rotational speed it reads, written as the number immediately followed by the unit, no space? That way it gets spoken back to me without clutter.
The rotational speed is 3800rpm
